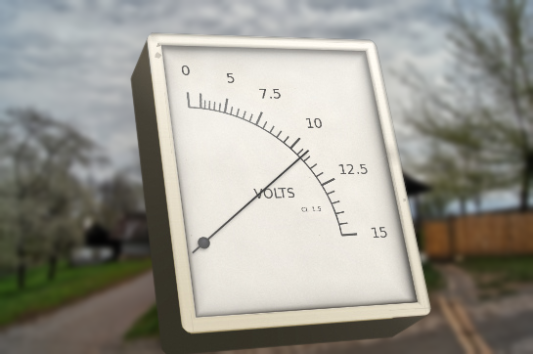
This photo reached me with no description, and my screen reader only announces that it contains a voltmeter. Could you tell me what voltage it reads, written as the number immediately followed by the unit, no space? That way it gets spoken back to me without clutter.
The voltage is 10.75V
